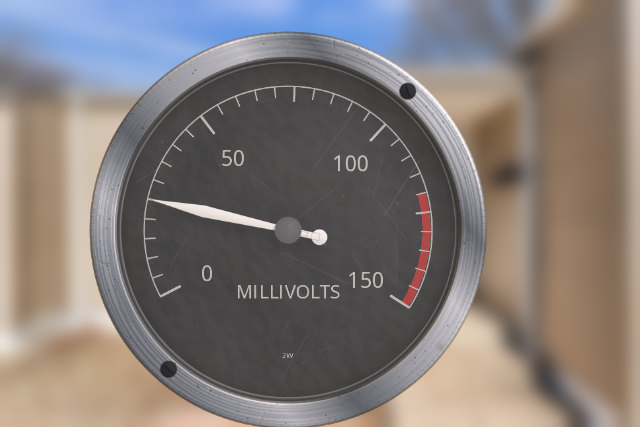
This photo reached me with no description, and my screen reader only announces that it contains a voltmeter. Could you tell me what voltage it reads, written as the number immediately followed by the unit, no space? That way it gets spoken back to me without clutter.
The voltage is 25mV
